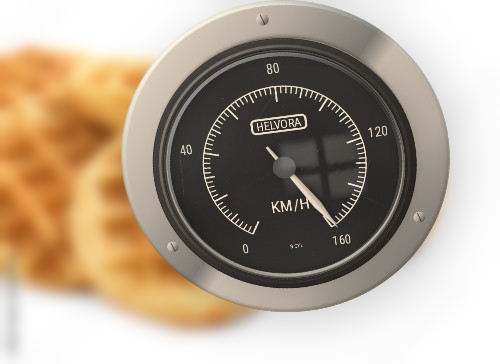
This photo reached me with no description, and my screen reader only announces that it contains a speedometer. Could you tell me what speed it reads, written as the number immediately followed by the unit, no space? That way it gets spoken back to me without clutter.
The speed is 158km/h
